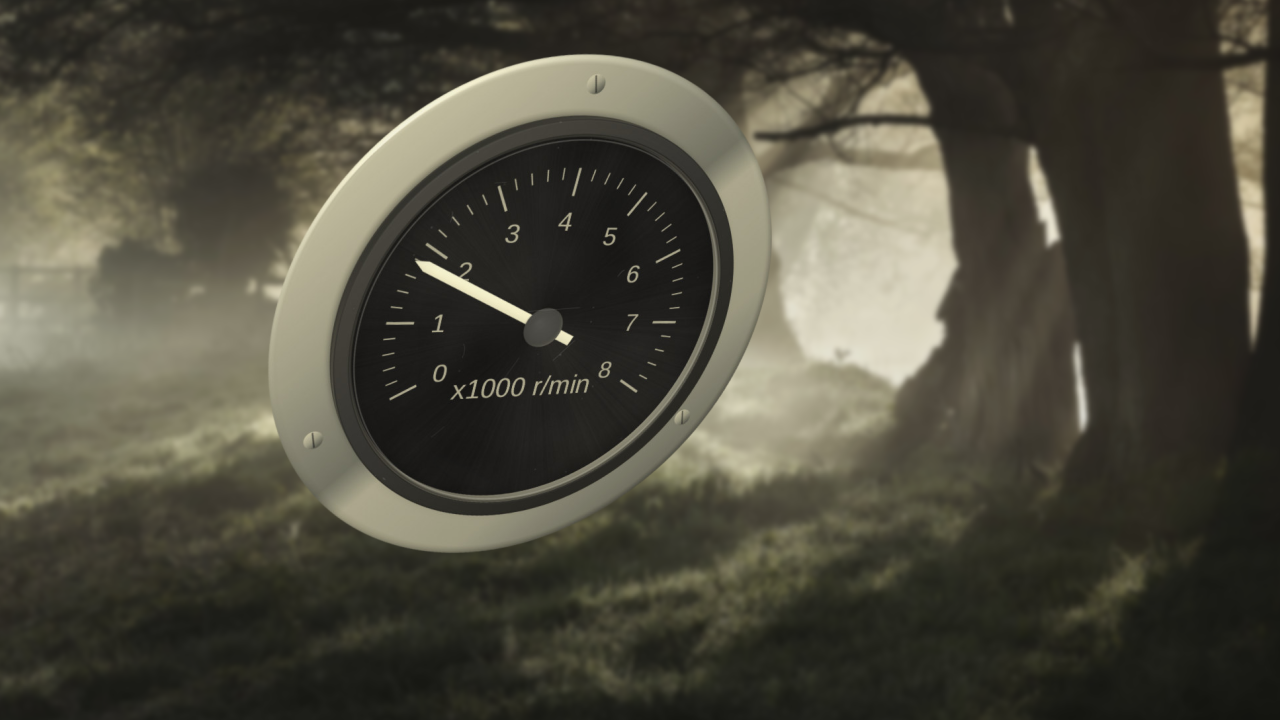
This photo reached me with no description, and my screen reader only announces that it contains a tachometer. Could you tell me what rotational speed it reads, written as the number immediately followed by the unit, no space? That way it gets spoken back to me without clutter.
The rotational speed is 1800rpm
